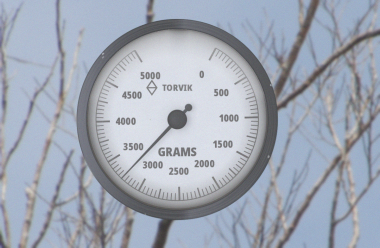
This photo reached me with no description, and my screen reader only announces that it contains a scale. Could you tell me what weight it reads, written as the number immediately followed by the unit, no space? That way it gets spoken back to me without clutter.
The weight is 3250g
